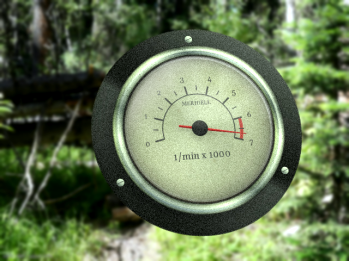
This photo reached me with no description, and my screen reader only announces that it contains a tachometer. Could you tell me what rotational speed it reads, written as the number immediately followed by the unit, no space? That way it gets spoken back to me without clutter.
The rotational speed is 6750rpm
